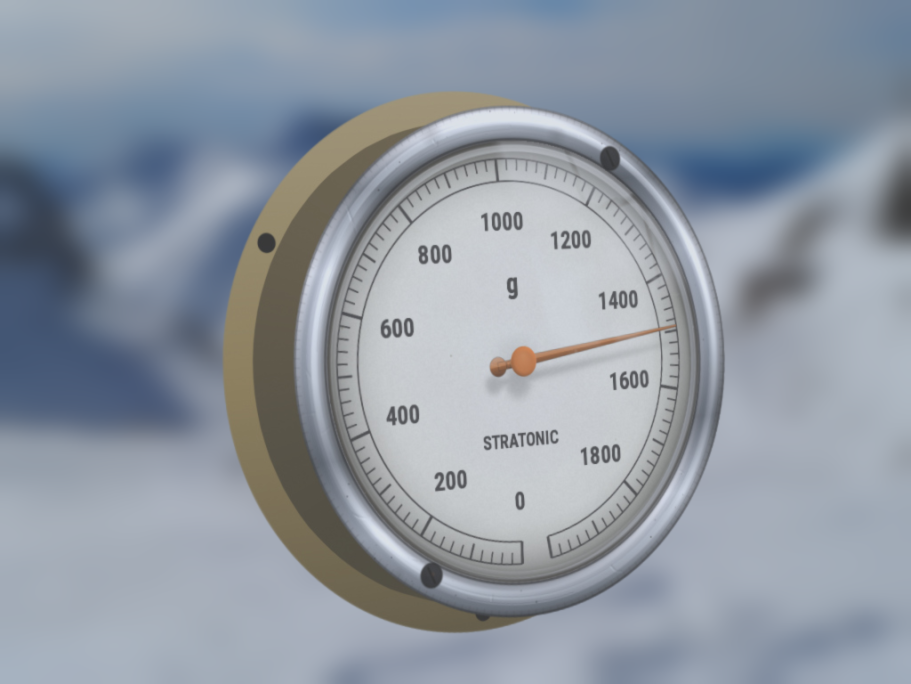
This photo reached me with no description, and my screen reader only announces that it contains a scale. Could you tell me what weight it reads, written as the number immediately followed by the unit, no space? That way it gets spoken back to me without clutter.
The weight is 1490g
